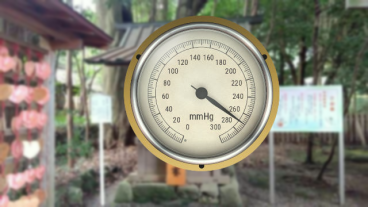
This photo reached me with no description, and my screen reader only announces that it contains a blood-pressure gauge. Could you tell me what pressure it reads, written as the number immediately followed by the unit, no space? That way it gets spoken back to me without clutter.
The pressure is 270mmHg
